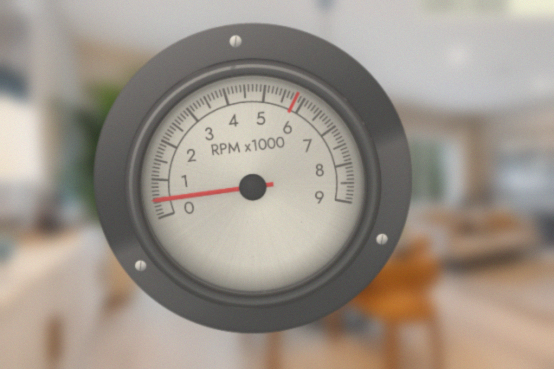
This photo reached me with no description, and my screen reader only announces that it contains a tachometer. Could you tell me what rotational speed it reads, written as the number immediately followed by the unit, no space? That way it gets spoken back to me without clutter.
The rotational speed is 500rpm
